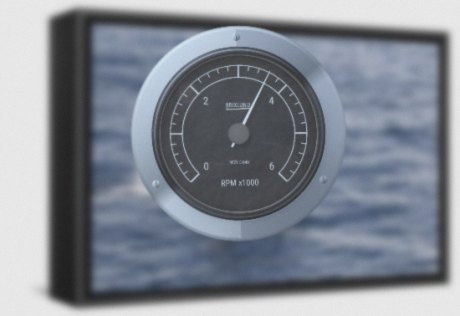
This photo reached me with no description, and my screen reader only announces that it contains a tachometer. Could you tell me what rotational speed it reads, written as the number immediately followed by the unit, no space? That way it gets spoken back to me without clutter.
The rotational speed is 3600rpm
